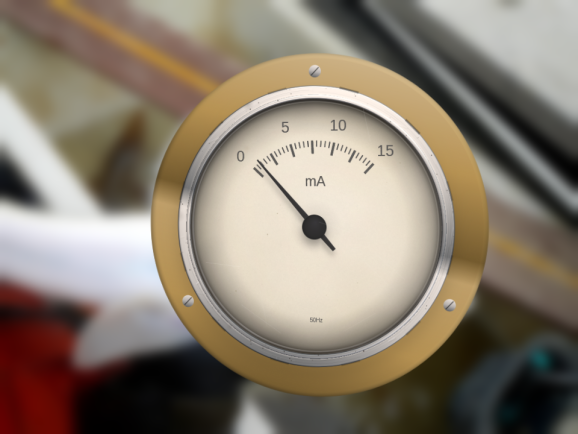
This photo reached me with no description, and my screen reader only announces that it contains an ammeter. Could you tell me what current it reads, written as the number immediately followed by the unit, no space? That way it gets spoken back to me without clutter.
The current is 1mA
